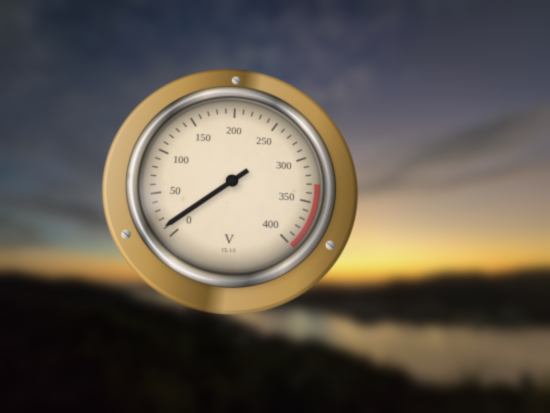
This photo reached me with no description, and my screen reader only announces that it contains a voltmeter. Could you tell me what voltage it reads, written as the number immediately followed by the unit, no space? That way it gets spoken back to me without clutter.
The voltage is 10V
